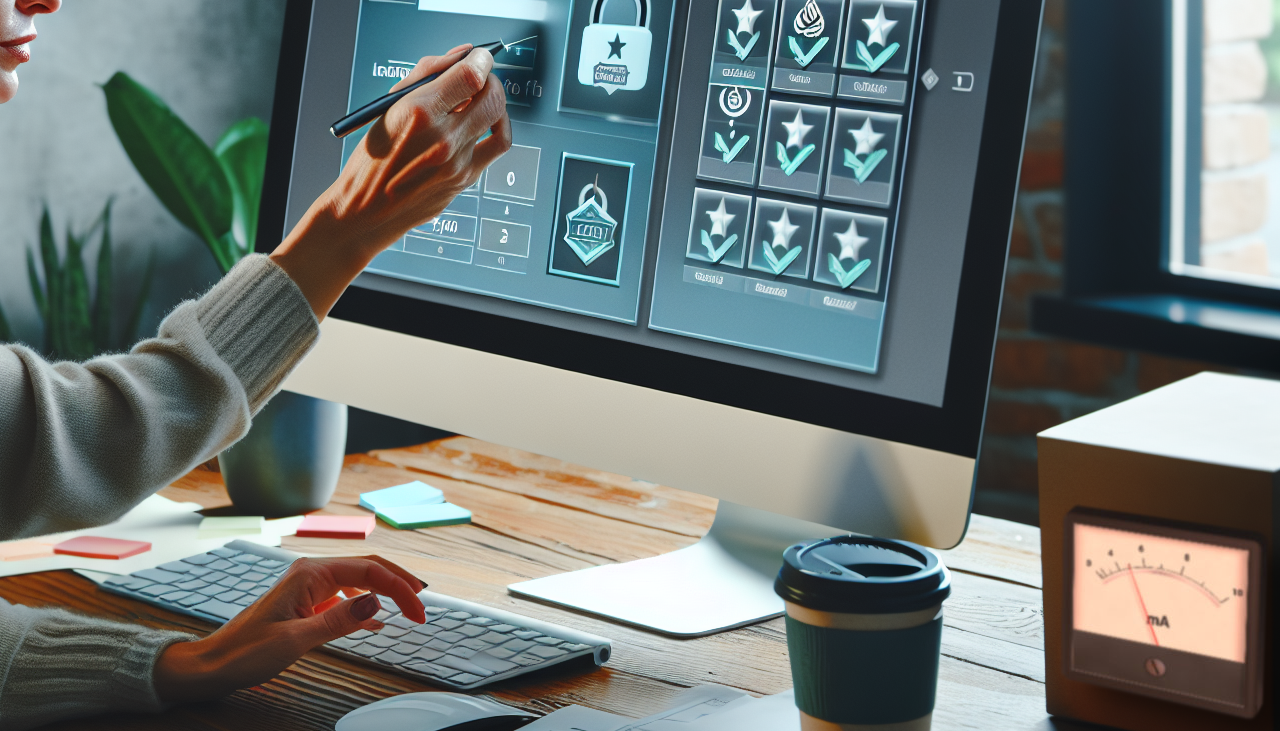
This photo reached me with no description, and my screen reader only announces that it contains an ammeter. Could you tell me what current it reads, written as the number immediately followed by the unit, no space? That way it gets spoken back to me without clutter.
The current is 5mA
